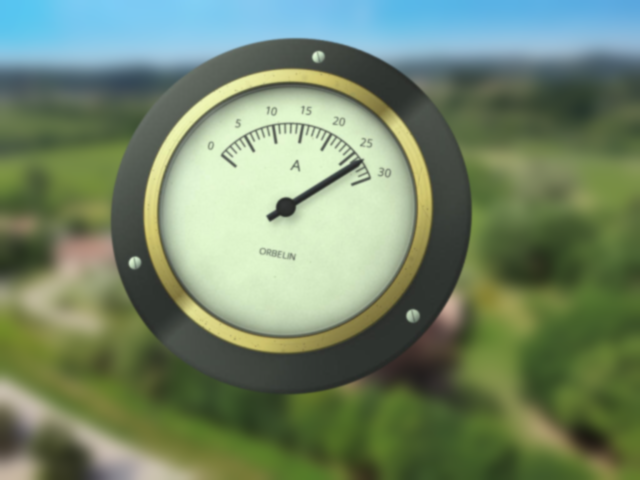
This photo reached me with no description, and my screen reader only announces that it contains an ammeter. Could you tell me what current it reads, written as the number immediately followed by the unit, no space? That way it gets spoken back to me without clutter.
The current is 27A
